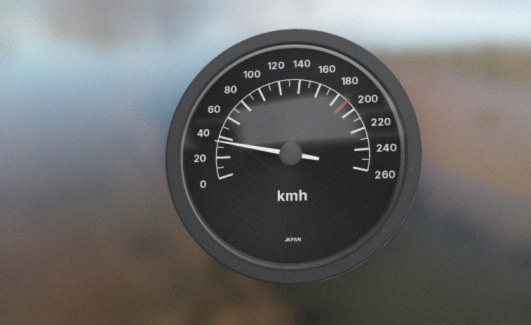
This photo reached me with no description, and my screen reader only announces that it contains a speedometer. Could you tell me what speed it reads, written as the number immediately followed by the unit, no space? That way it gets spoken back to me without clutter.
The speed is 35km/h
